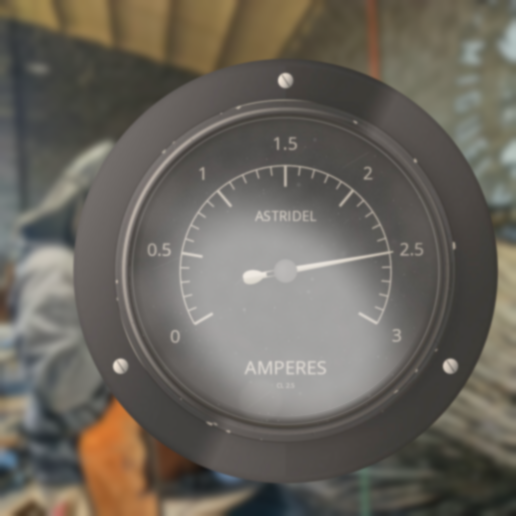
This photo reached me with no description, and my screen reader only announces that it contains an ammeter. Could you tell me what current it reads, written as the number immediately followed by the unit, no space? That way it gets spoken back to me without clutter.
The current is 2.5A
